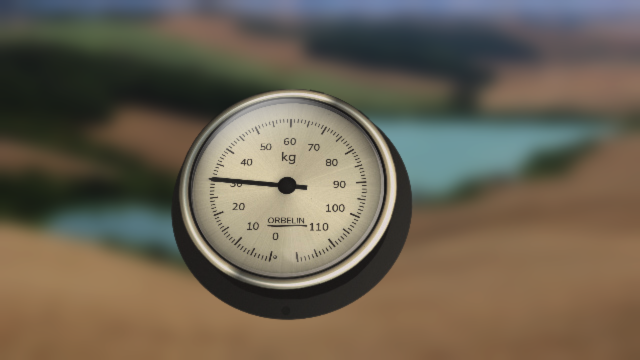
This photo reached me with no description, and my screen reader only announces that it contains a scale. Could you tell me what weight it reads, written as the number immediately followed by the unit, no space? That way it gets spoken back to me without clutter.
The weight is 30kg
